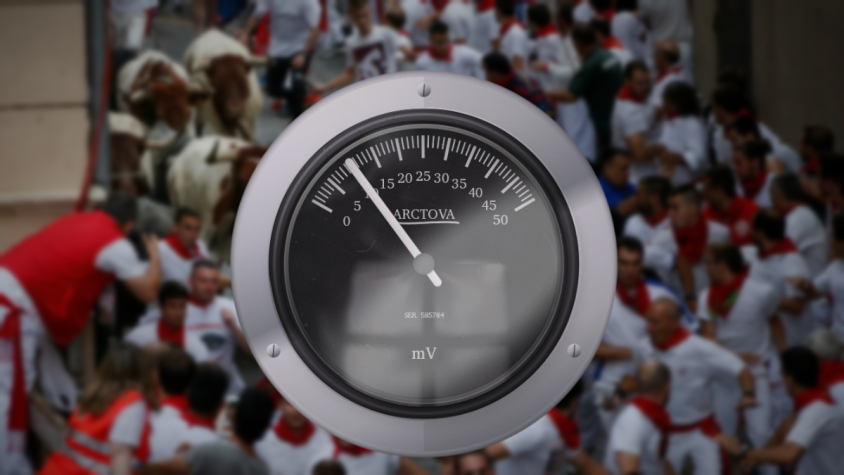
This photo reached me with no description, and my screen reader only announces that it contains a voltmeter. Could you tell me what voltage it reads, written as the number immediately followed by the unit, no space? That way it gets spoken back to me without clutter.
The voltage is 10mV
